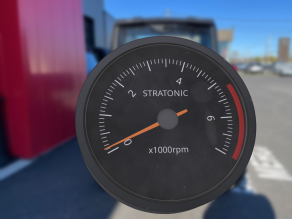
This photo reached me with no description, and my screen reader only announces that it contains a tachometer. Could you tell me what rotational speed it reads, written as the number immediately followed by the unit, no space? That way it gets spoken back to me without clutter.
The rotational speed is 100rpm
